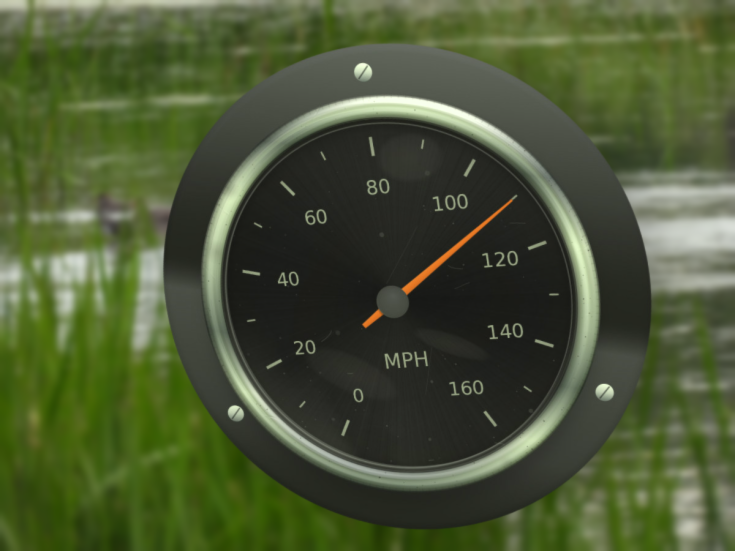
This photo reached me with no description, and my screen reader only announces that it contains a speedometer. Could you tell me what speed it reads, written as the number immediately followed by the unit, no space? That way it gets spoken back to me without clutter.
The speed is 110mph
